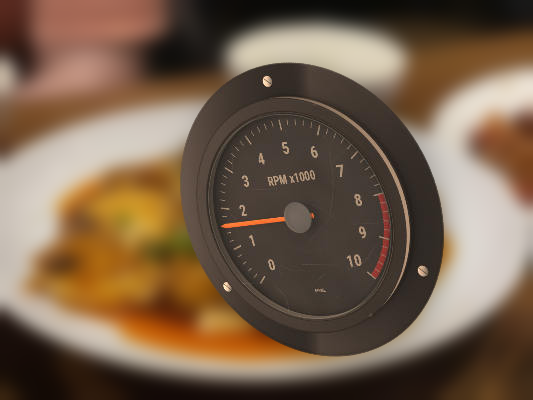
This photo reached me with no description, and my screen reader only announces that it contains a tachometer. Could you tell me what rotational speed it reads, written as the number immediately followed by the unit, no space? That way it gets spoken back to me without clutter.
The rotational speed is 1600rpm
